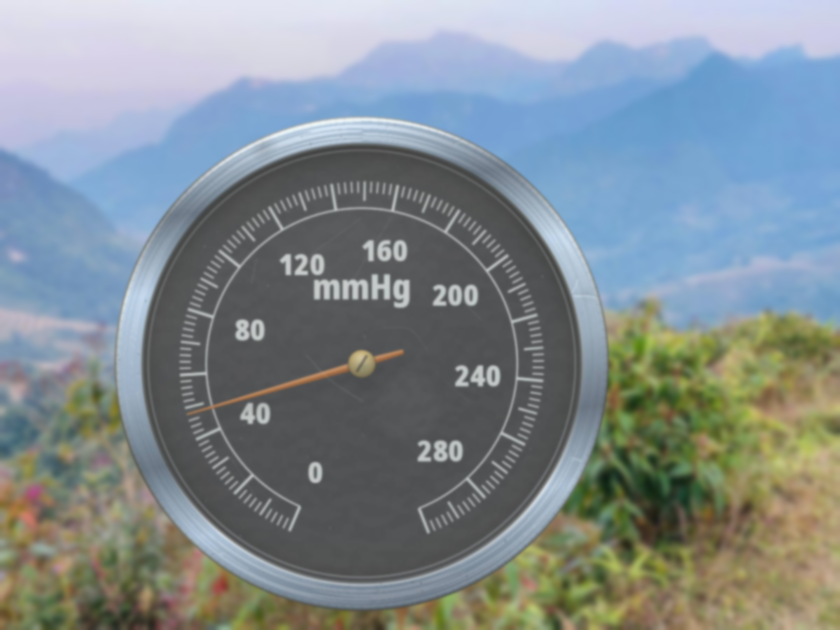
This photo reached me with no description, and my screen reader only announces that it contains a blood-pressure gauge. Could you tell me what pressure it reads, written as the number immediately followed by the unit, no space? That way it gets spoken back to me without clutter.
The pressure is 48mmHg
